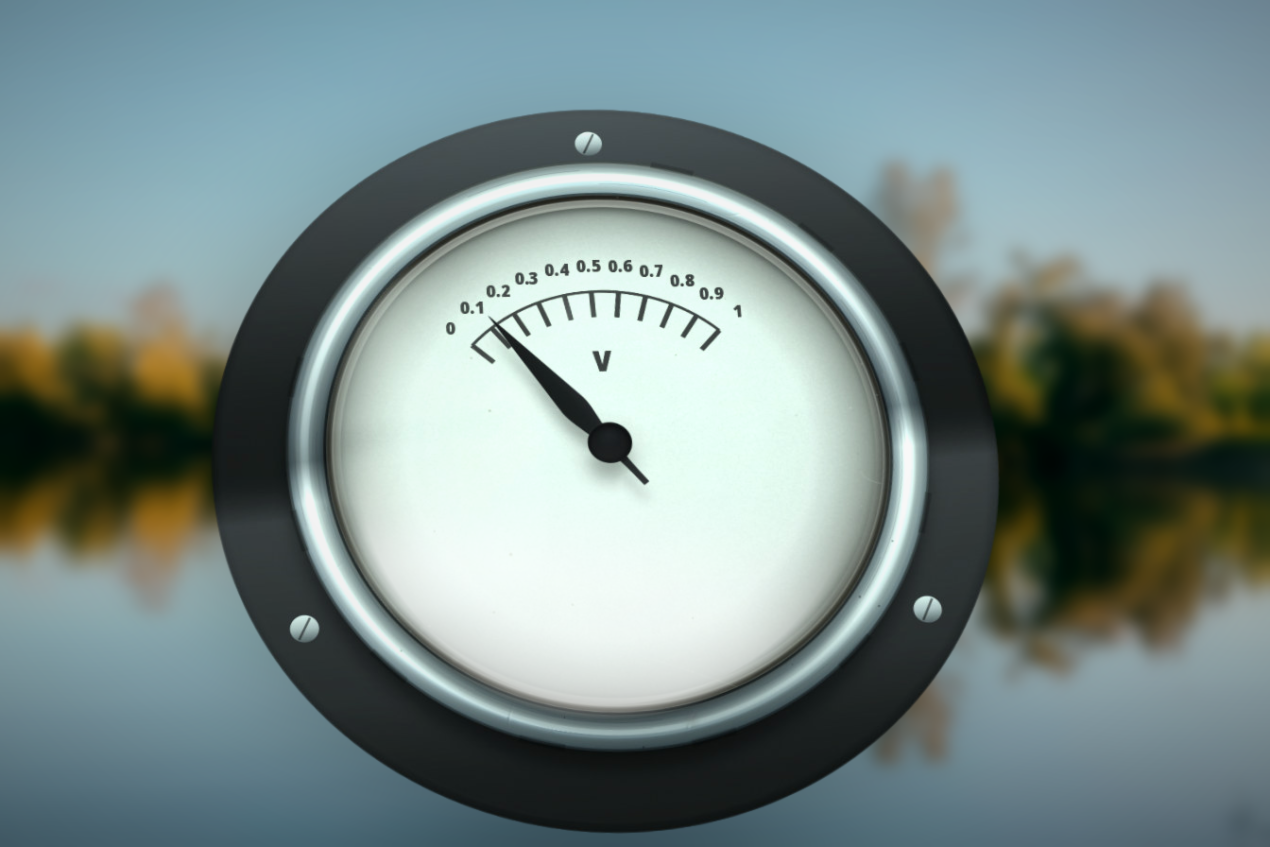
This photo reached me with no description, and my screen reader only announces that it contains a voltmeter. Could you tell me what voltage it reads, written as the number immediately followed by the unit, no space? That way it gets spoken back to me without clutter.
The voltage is 0.1V
